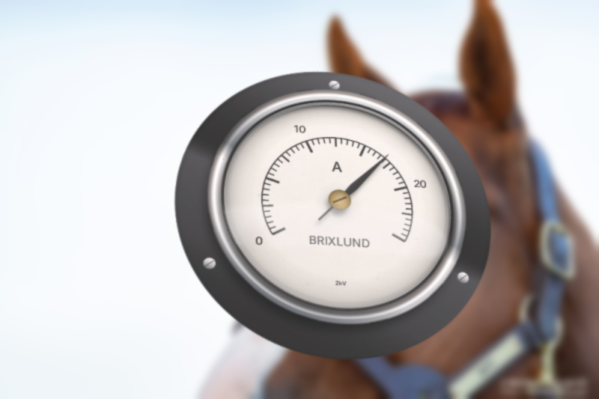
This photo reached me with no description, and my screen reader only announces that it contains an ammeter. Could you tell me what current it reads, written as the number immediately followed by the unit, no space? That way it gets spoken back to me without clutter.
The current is 17A
